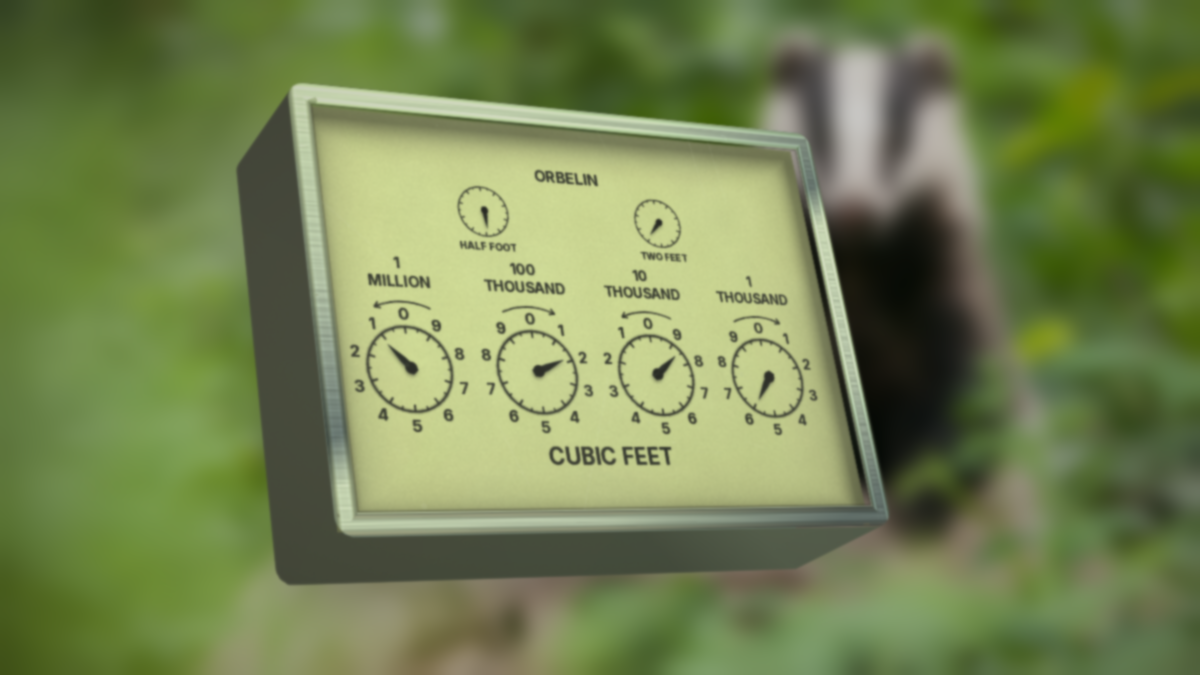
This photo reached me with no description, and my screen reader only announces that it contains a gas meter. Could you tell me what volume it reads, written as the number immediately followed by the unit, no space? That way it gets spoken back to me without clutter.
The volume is 118600ft³
